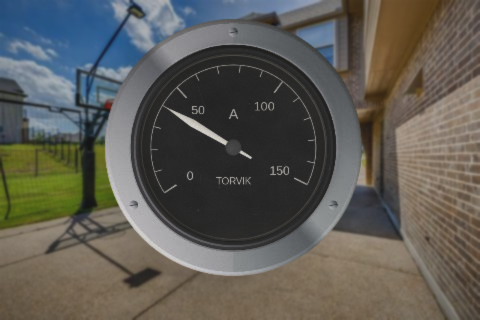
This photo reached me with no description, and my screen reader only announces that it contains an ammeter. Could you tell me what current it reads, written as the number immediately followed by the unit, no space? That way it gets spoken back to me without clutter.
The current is 40A
